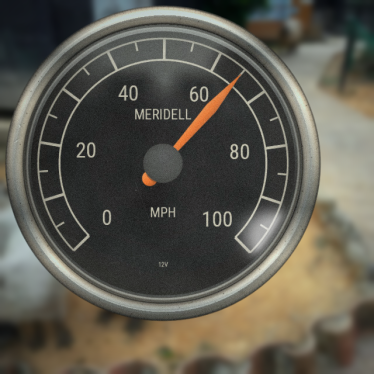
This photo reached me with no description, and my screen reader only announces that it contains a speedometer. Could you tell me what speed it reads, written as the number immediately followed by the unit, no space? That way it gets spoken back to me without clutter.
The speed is 65mph
